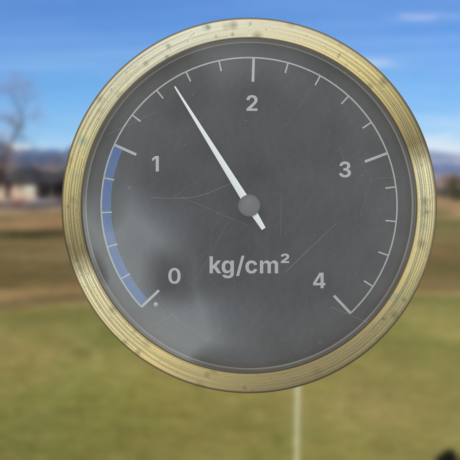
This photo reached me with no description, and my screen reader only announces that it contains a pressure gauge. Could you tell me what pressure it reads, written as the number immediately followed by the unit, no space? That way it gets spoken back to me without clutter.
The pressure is 1.5kg/cm²
